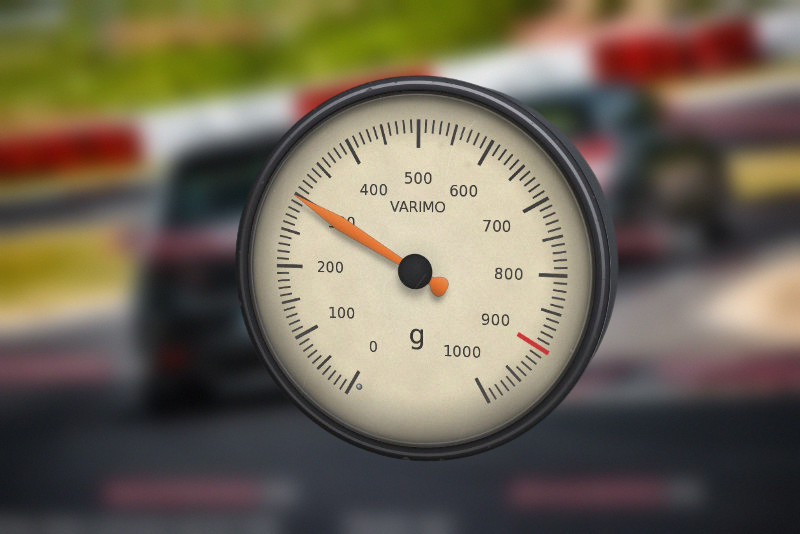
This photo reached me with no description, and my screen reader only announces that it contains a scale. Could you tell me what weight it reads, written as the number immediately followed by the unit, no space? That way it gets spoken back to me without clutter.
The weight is 300g
